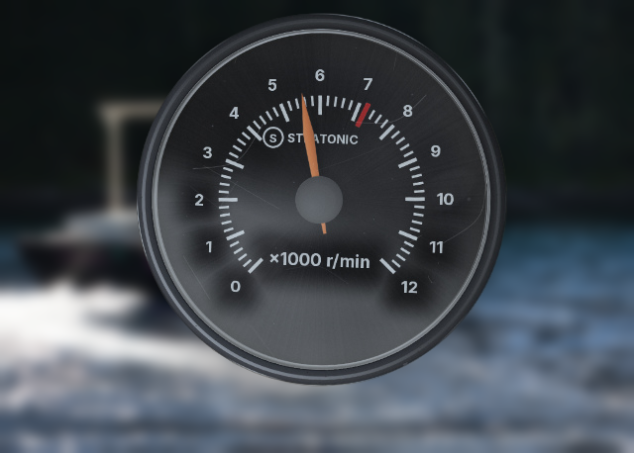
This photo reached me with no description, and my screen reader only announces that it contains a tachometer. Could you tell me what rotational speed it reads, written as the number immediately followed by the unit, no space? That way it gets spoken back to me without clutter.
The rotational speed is 5600rpm
